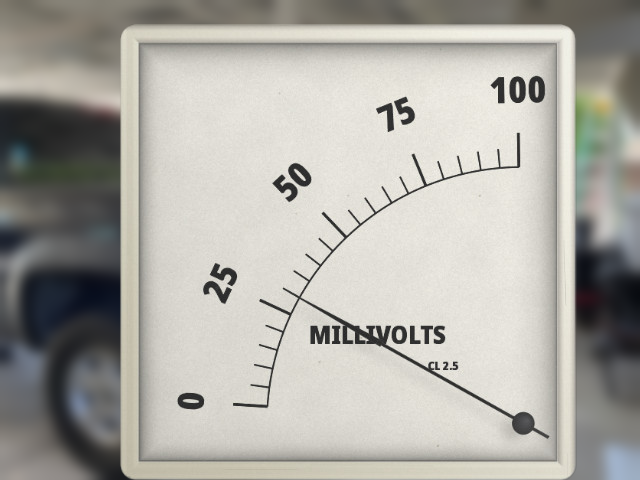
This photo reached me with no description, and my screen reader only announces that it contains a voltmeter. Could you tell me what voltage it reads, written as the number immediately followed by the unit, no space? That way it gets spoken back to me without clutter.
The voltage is 30mV
